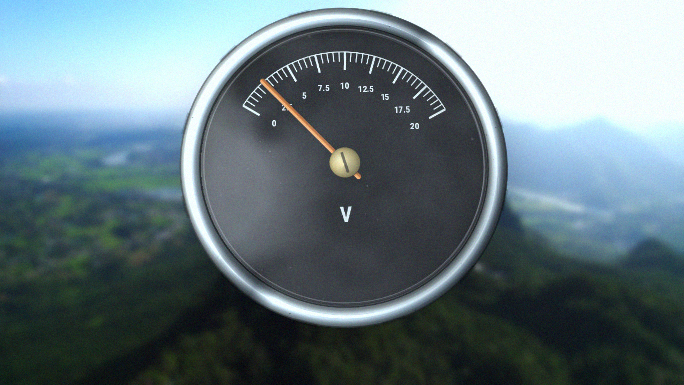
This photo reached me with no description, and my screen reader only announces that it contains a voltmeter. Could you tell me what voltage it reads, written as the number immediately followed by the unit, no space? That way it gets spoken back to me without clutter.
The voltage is 2.5V
